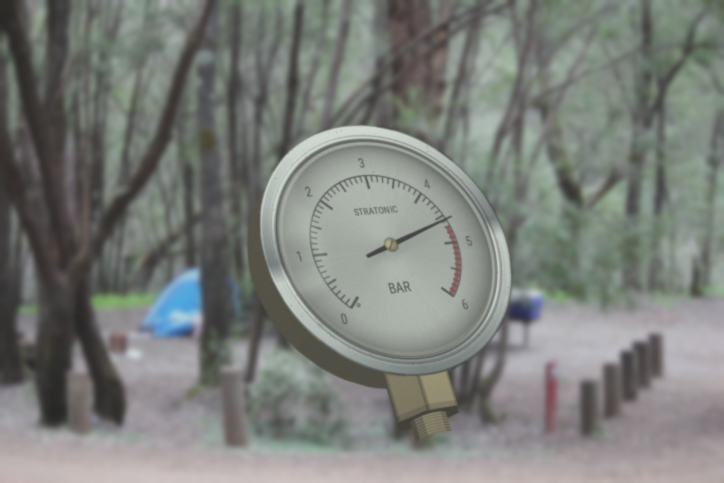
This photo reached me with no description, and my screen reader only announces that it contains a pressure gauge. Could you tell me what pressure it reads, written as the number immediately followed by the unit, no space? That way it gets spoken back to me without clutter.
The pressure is 4.6bar
